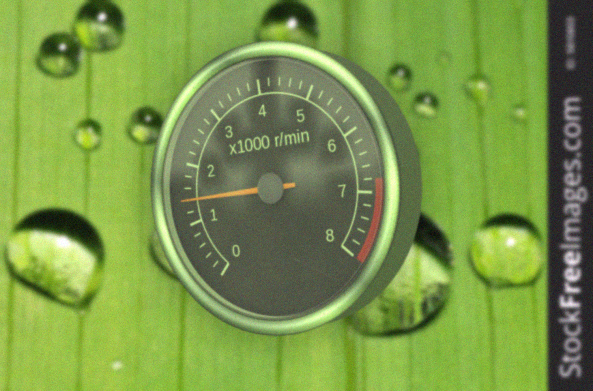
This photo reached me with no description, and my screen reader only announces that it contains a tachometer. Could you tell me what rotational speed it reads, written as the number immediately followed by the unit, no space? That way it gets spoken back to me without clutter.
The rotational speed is 1400rpm
